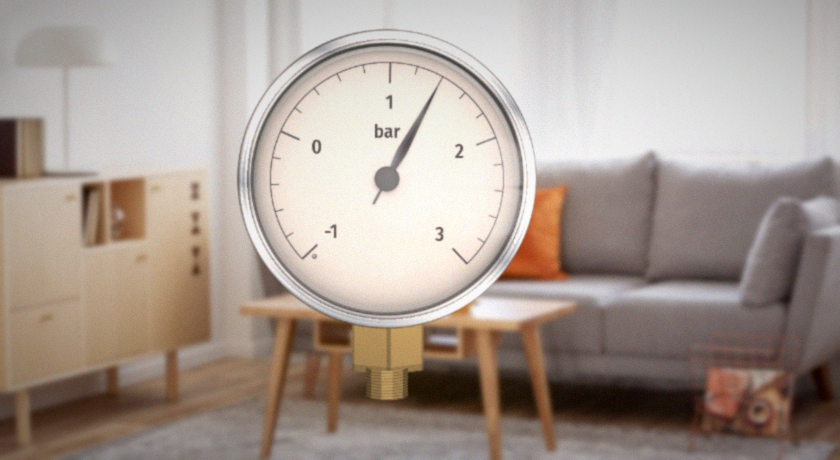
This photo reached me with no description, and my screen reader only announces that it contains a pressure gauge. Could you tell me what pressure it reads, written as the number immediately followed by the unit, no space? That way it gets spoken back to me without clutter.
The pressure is 1.4bar
